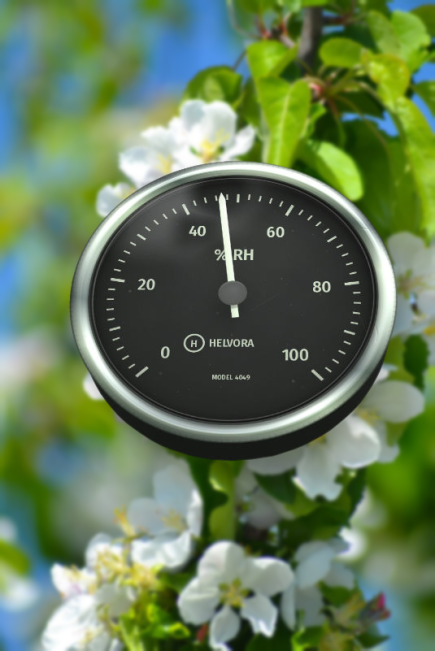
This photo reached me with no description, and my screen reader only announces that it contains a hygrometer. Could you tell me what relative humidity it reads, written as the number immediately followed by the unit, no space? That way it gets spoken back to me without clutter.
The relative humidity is 47%
